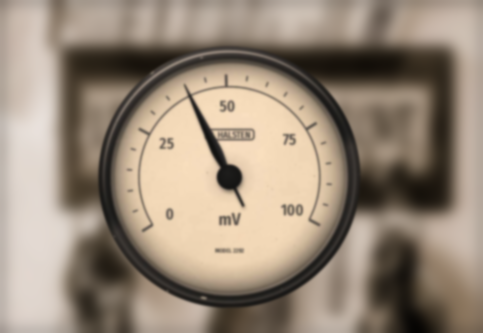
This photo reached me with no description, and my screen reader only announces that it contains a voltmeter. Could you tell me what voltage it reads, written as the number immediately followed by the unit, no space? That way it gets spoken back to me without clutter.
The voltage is 40mV
